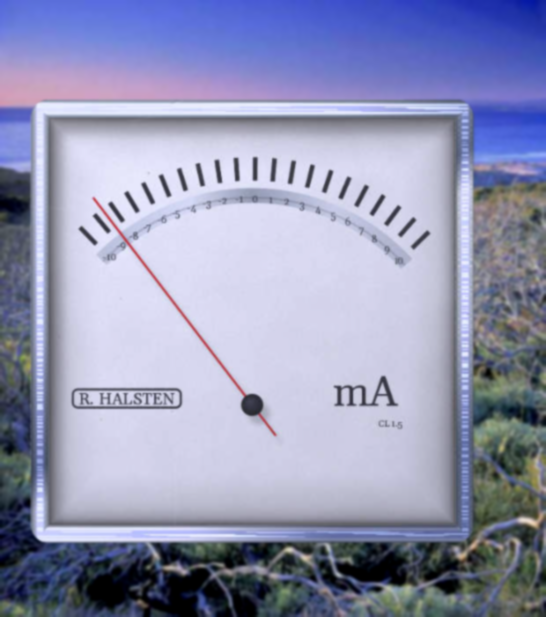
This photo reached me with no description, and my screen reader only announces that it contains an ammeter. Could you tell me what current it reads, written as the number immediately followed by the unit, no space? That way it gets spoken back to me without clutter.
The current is -8.5mA
